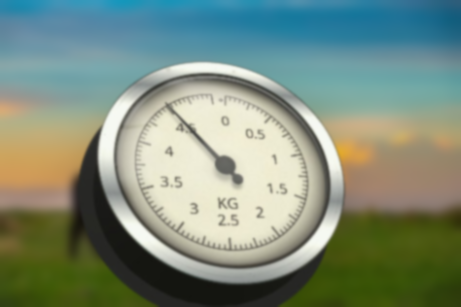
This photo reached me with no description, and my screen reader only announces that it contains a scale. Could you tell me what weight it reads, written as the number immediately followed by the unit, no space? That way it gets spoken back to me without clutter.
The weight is 4.5kg
